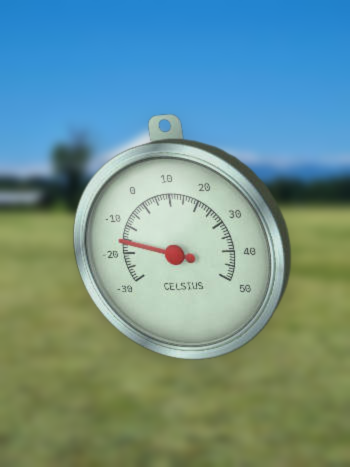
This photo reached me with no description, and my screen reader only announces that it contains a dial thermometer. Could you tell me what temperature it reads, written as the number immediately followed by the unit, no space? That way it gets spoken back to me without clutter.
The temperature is -15°C
